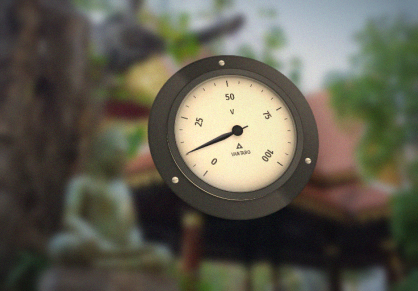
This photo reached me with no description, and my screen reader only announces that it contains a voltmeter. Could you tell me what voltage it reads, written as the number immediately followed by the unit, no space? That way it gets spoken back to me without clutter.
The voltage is 10V
